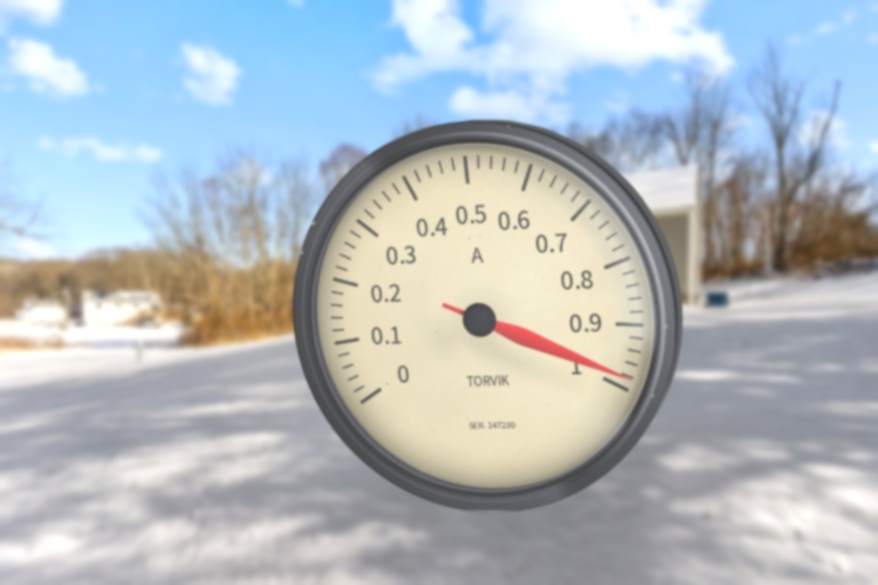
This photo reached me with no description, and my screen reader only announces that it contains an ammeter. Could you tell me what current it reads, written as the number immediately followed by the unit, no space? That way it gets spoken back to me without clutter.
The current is 0.98A
